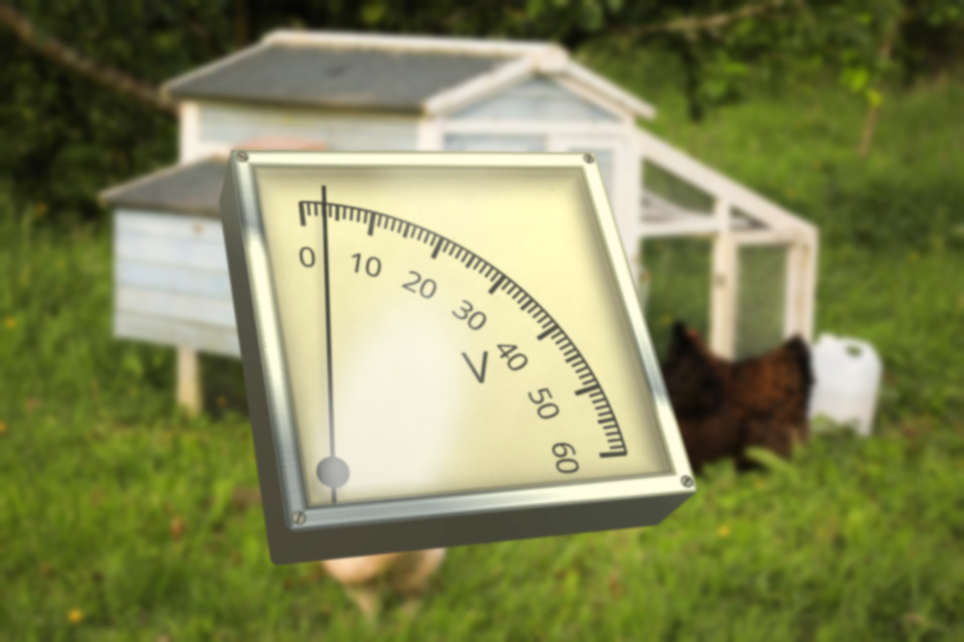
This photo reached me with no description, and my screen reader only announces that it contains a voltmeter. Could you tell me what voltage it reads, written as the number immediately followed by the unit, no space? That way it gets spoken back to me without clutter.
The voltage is 3V
